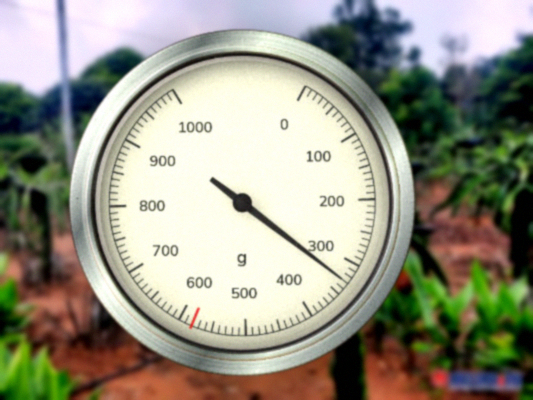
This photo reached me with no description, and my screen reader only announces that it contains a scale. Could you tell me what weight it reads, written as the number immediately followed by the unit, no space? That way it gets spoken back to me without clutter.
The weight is 330g
